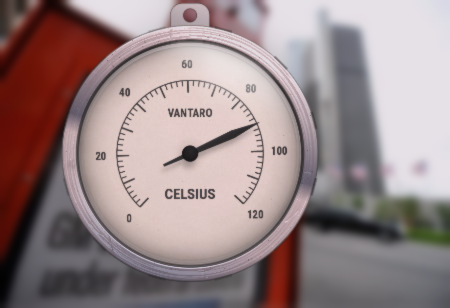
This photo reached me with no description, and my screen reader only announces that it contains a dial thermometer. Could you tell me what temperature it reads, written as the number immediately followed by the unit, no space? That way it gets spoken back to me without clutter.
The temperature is 90°C
